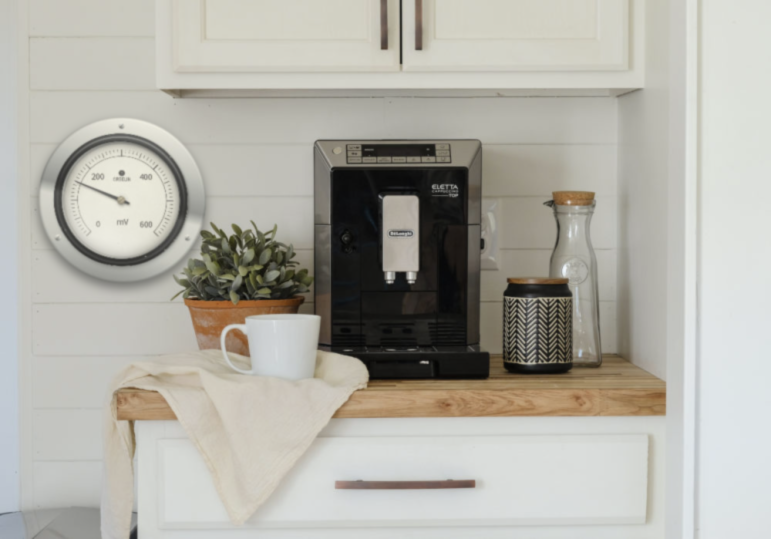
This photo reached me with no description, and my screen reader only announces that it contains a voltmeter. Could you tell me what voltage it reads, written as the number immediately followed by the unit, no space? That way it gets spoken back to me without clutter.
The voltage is 150mV
